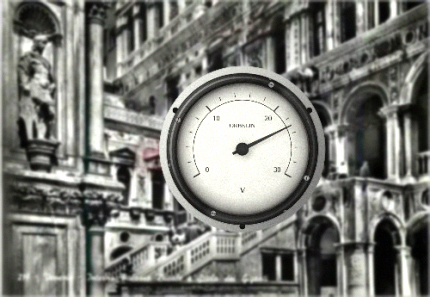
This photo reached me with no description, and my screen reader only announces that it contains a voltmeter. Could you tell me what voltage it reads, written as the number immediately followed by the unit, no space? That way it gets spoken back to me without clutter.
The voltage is 23V
